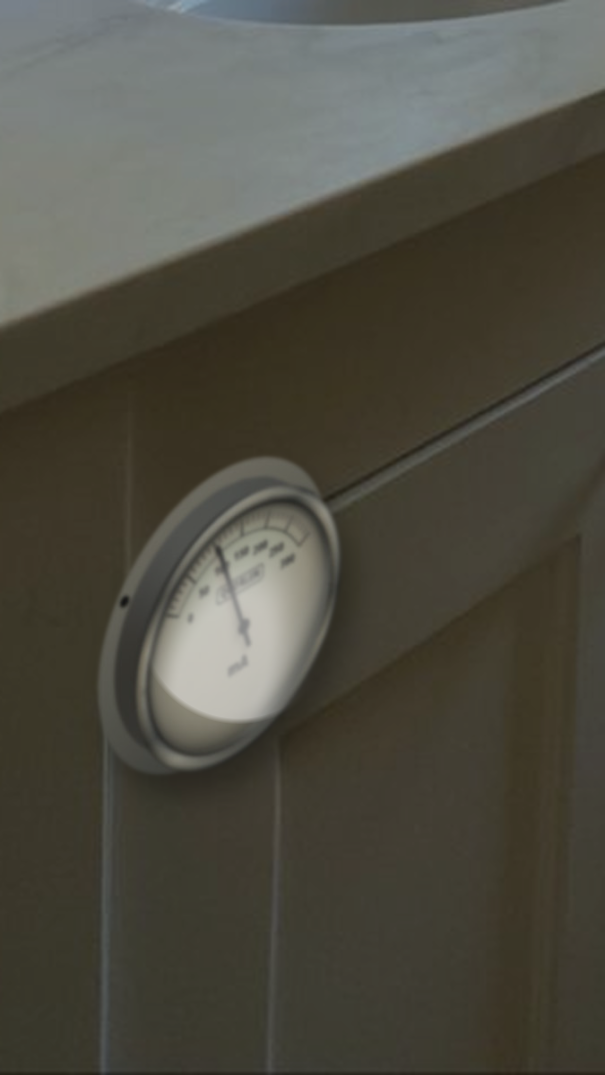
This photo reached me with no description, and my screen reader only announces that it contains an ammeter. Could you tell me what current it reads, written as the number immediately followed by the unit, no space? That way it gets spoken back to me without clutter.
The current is 100mA
